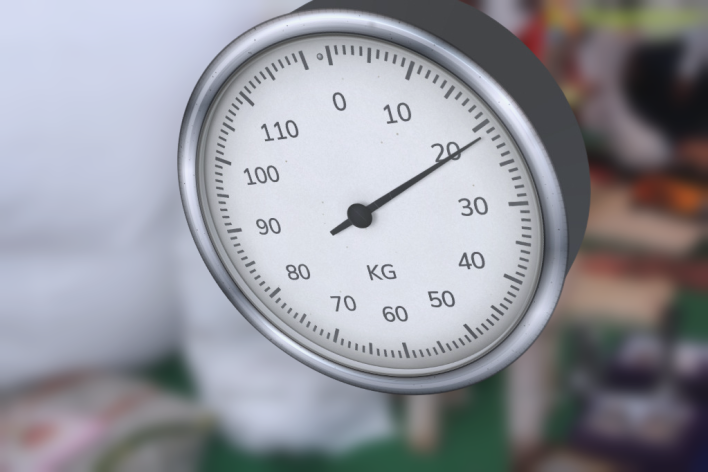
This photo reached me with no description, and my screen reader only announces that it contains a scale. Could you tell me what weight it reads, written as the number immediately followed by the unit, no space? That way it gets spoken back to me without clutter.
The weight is 21kg
